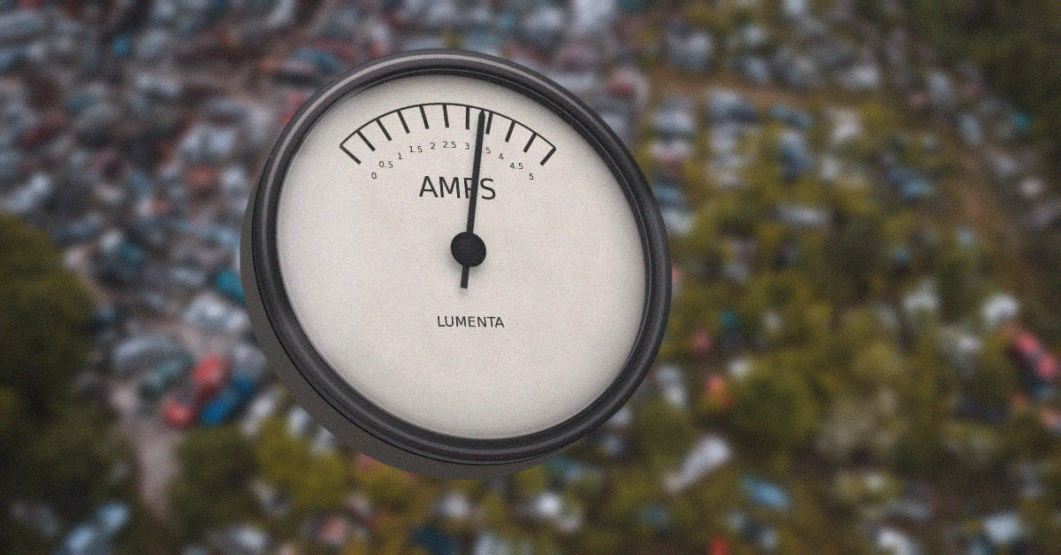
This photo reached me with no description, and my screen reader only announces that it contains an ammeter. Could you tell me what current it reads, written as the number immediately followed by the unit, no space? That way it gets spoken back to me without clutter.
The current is 3.25A
